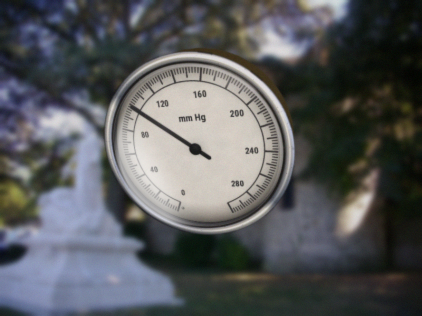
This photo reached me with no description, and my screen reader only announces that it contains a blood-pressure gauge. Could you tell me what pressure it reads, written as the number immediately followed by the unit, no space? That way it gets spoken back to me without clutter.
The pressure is 100mmHg
